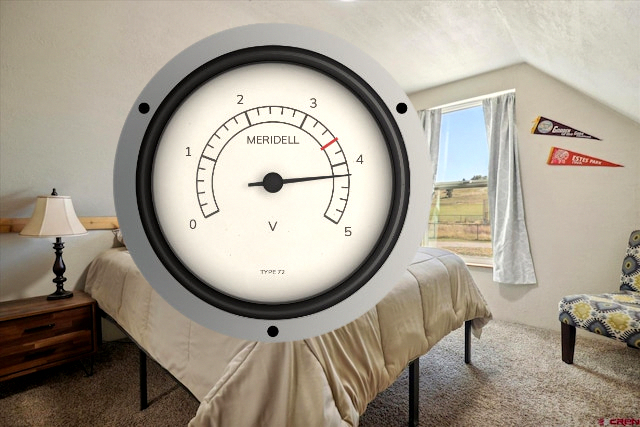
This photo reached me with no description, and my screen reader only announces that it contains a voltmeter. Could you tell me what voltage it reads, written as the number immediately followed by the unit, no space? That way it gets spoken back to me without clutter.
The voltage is 4.2V
